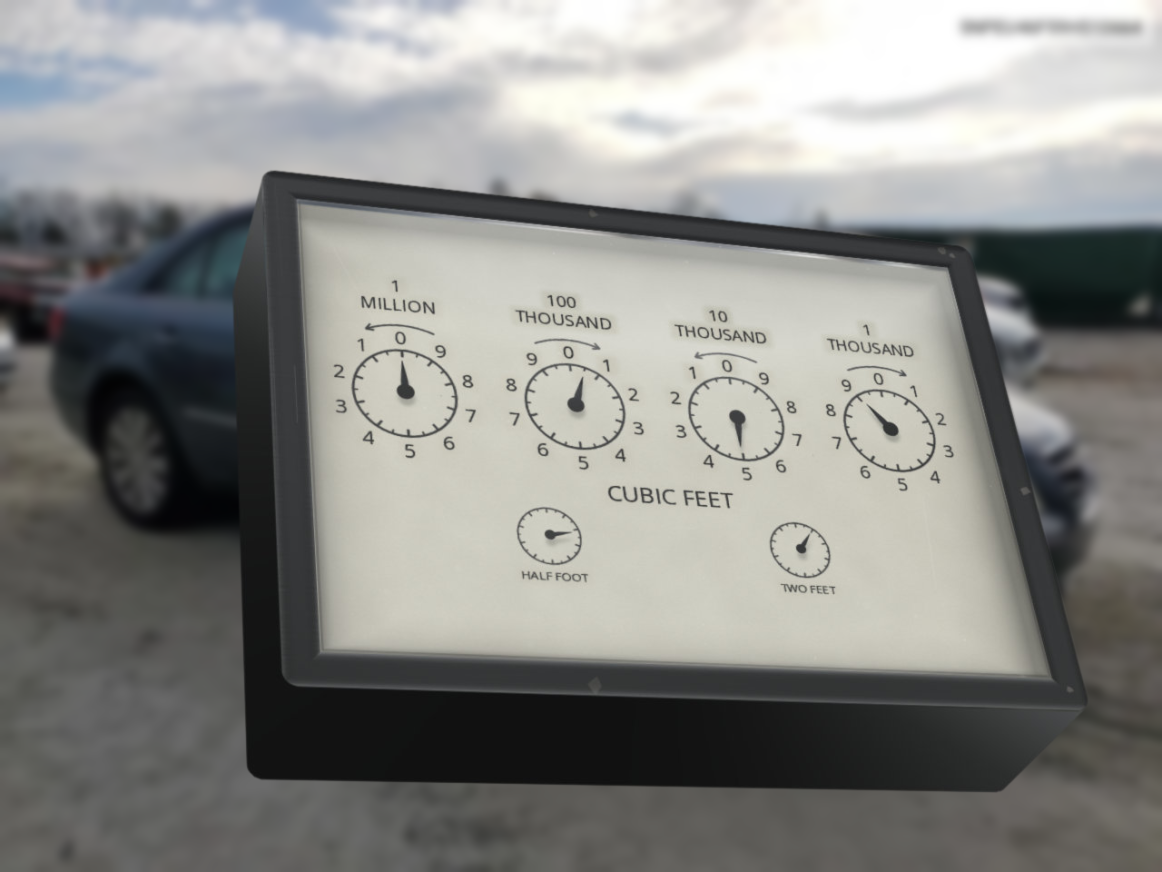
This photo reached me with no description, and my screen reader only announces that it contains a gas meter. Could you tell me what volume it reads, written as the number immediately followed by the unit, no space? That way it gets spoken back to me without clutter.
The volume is 4900ft³
